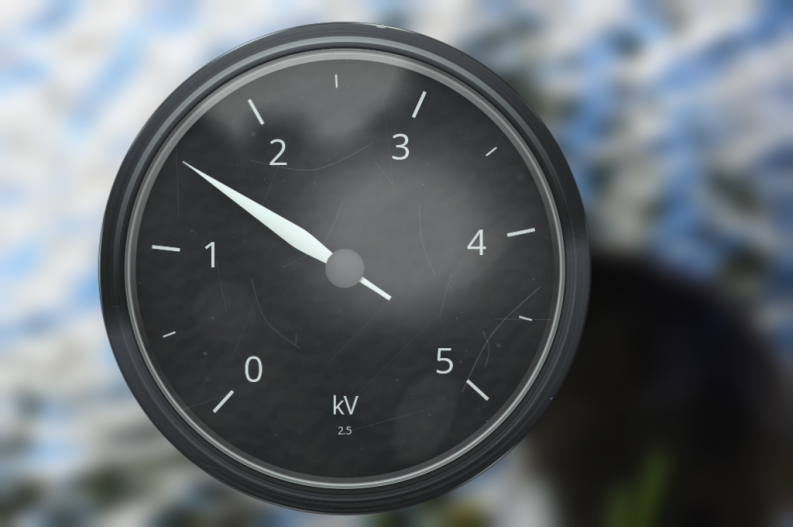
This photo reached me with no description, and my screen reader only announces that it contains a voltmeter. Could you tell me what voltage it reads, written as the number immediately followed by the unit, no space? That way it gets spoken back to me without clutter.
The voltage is 1.5kV
